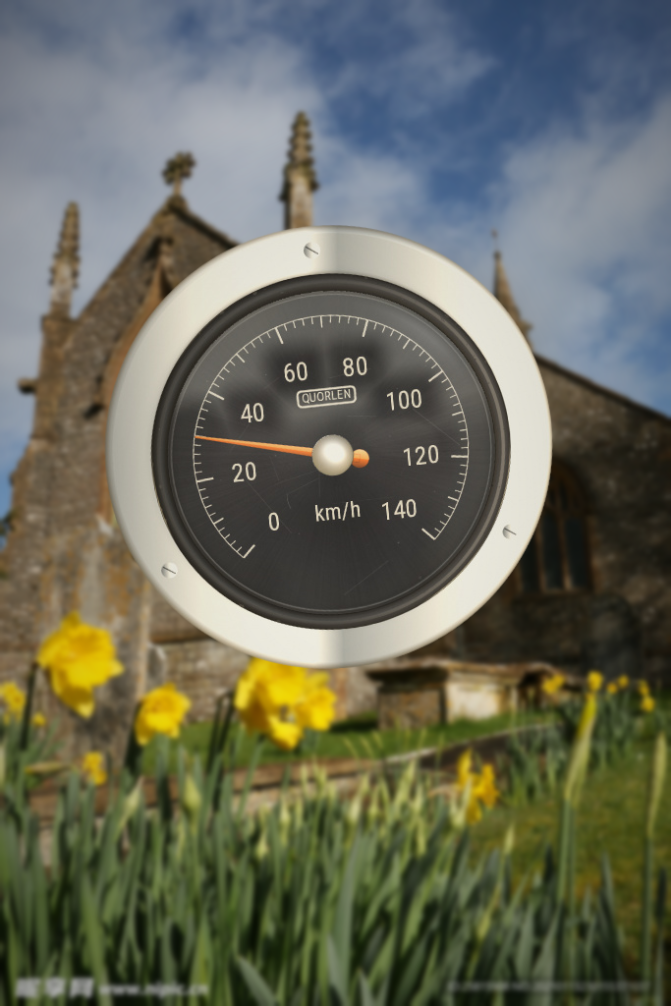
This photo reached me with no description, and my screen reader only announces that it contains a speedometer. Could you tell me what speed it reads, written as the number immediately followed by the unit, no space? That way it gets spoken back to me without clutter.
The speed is 30km/h
